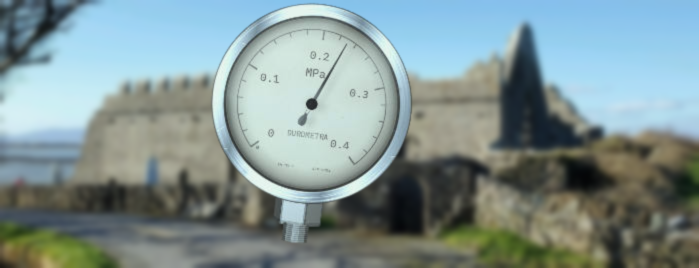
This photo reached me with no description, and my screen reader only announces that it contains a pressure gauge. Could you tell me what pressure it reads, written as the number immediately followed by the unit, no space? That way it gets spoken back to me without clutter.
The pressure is 0.23MPa
